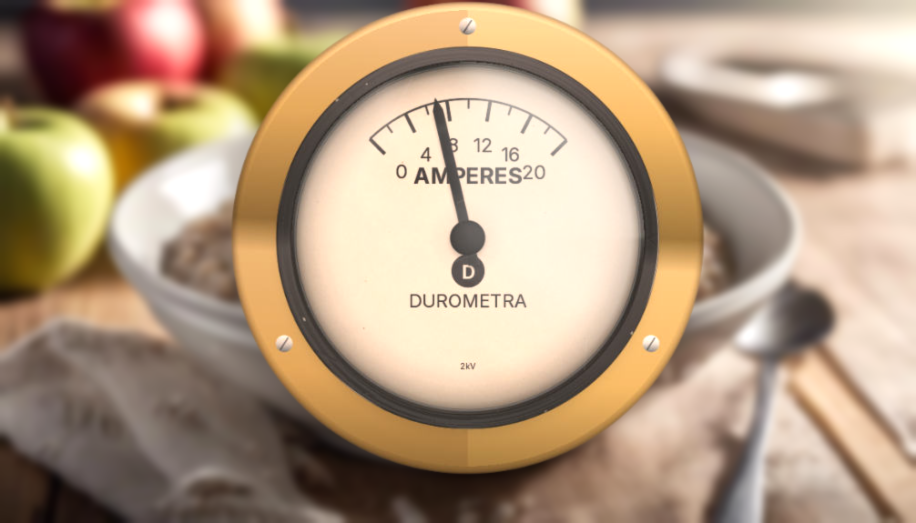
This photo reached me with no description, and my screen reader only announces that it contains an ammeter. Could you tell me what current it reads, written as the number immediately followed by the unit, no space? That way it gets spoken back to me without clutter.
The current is 7A
